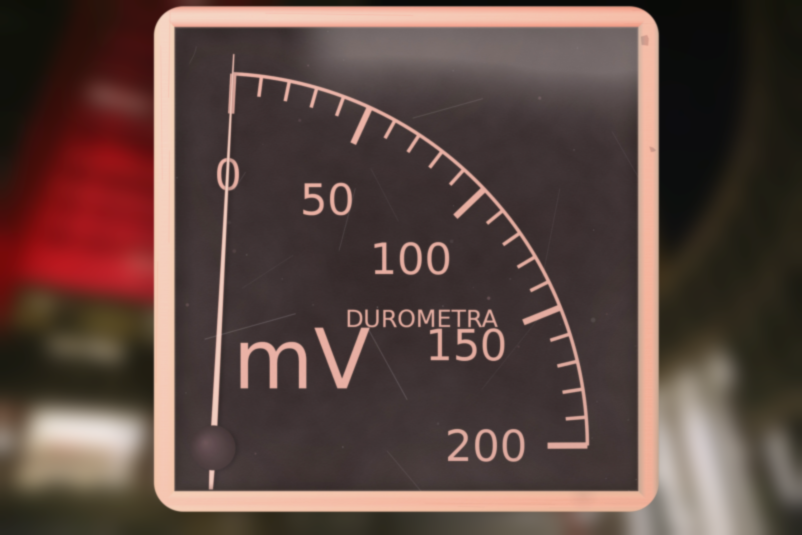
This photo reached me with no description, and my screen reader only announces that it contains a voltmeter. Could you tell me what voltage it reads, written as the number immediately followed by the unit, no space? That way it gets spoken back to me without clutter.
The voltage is 0mV
